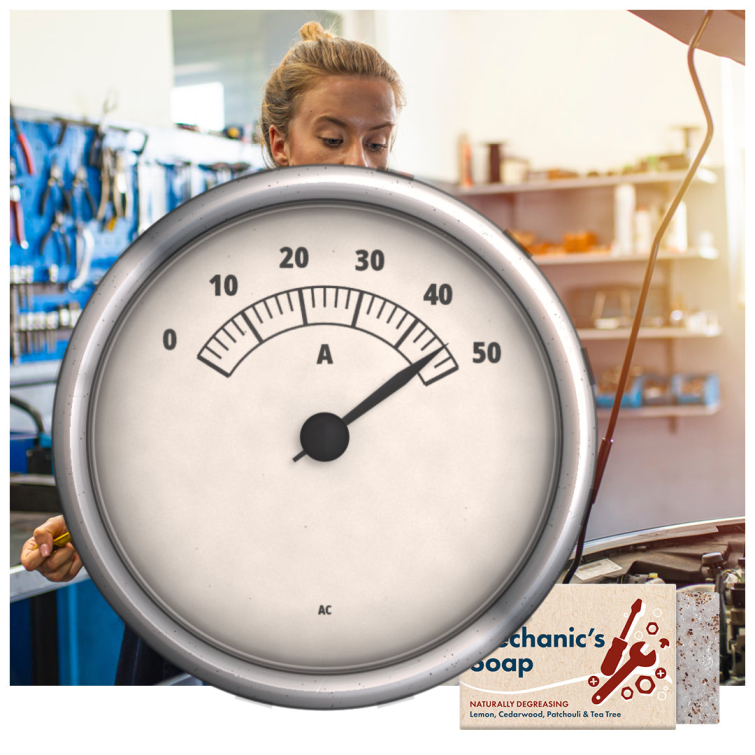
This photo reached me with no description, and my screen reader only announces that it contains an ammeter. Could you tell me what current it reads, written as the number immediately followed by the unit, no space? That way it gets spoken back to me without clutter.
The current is 46A
